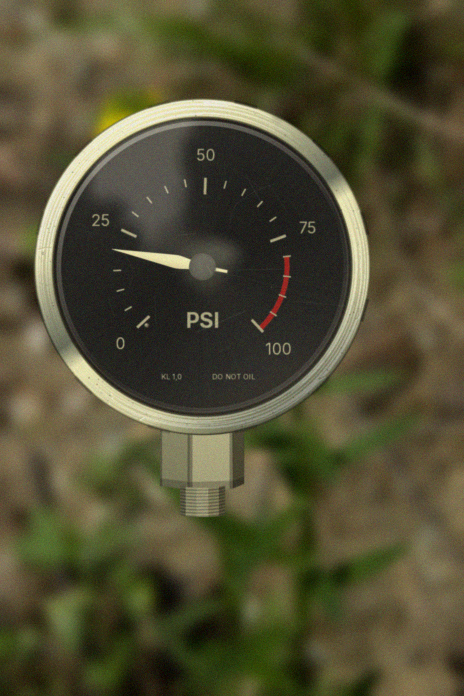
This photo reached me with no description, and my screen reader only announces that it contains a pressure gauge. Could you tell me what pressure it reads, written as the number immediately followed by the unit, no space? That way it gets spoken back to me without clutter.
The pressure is 20psi
